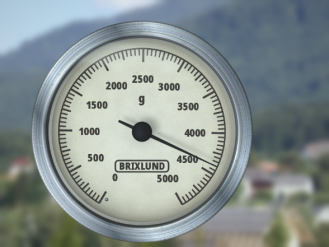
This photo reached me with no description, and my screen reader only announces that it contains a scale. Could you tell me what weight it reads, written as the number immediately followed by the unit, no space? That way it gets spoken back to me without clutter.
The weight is 4400g
